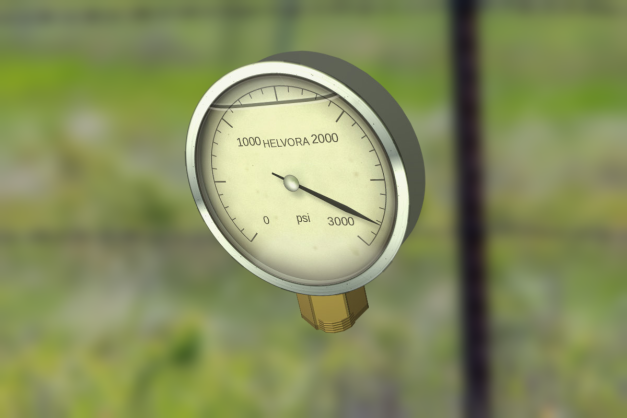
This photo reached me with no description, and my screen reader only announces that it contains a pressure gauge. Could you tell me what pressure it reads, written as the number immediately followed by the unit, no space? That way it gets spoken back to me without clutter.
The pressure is 2800psi
